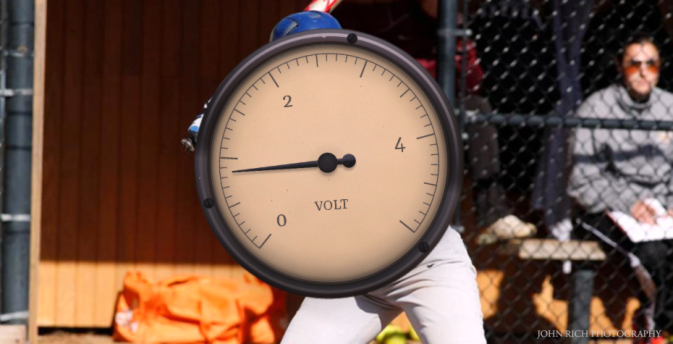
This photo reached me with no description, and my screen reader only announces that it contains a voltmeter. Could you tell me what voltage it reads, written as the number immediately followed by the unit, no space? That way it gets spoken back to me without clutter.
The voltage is 0.85V
